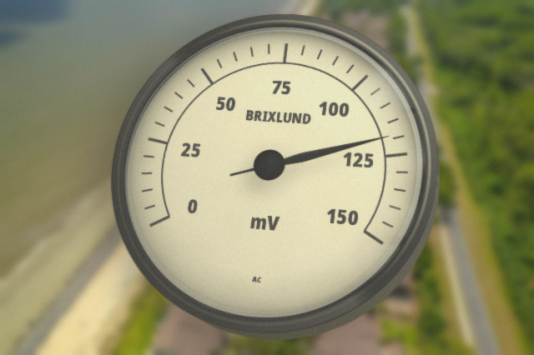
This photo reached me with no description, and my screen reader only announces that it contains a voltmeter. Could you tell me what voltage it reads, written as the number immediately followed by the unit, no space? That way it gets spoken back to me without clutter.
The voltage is 120mV
